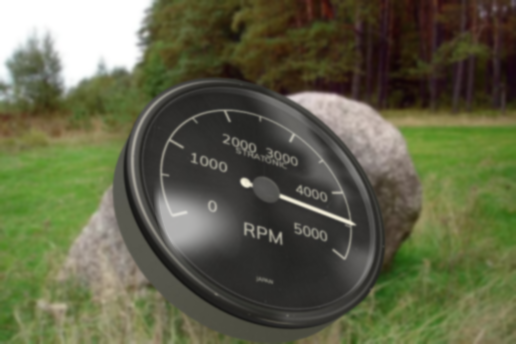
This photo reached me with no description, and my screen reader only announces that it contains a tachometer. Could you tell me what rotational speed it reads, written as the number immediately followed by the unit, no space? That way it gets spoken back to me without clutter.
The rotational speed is 4500rpm
